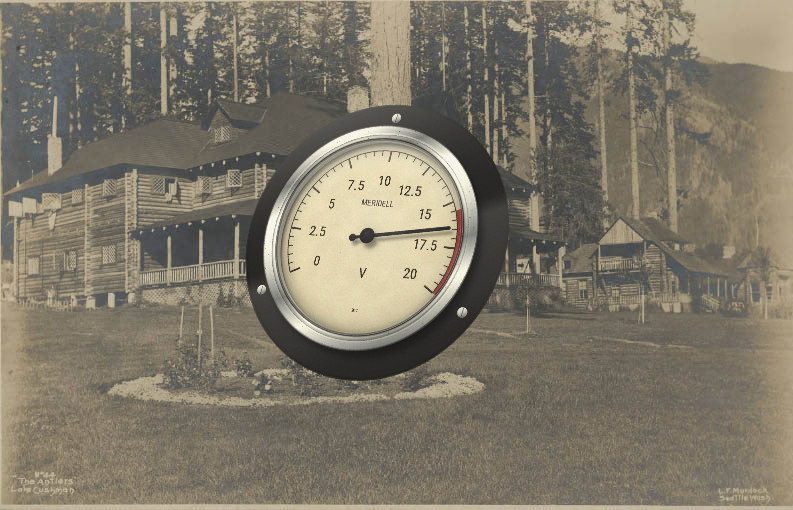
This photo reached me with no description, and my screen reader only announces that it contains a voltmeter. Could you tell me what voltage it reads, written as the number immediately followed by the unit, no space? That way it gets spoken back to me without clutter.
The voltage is 16.5V
